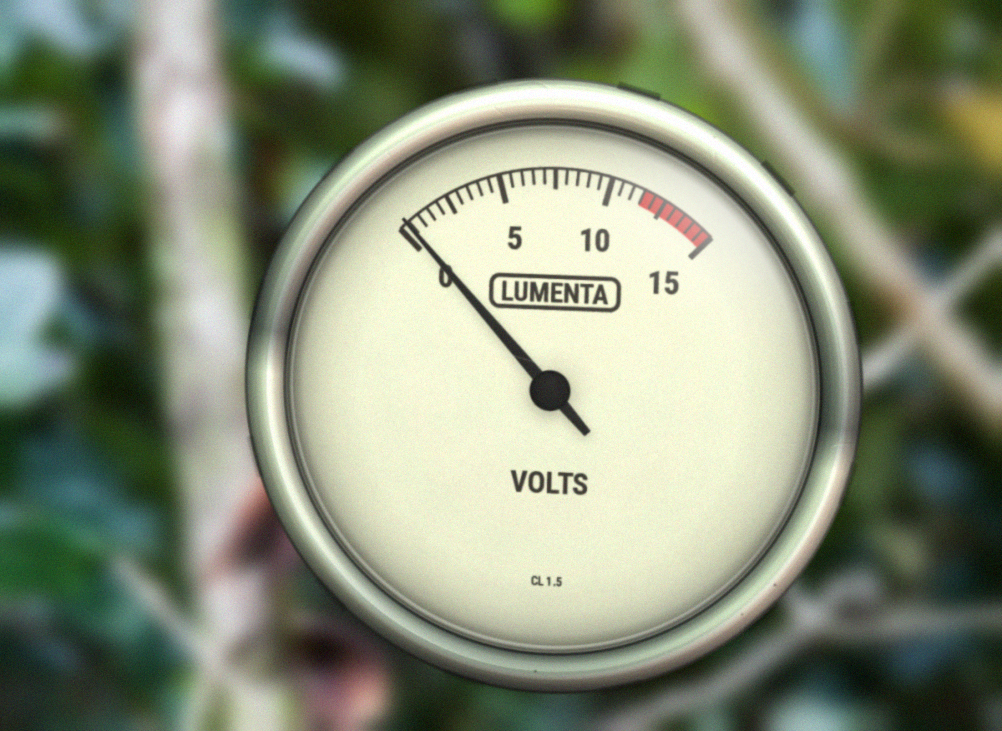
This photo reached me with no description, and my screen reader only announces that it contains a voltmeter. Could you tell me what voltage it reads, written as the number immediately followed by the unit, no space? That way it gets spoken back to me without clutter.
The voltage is 0.5V
